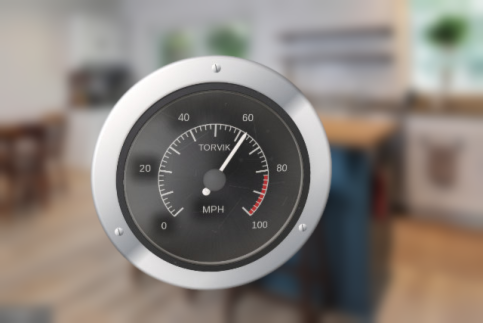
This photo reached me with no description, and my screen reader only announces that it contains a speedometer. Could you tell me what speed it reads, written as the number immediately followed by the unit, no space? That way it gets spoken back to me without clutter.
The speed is 62mph
